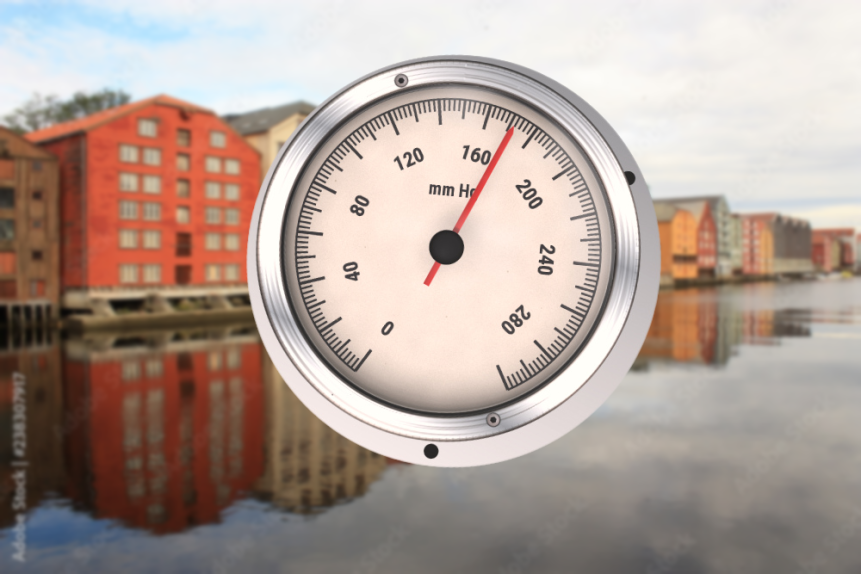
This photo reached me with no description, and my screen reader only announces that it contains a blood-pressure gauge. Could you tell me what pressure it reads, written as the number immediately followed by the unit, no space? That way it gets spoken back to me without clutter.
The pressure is 172mmHg
